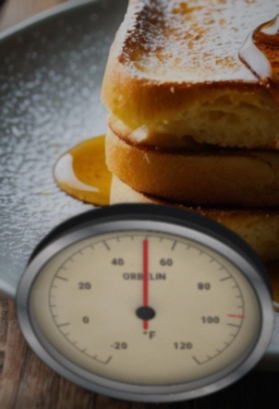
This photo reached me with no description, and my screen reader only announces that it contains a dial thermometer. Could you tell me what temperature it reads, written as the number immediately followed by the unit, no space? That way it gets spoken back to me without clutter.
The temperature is 52°F
